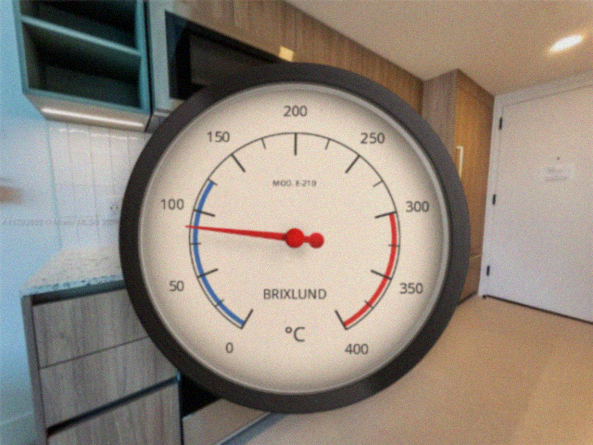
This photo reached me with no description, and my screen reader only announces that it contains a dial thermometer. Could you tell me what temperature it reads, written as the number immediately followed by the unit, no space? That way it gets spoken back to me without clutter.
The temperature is 87.5°C
